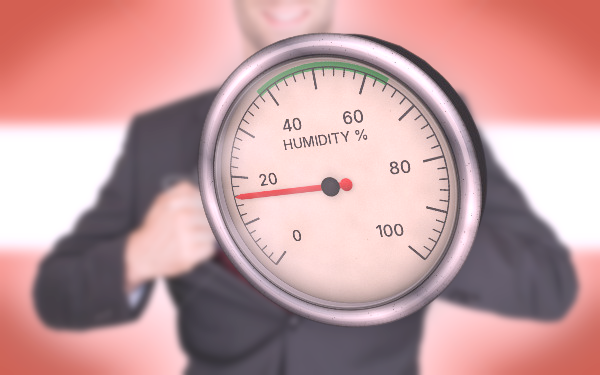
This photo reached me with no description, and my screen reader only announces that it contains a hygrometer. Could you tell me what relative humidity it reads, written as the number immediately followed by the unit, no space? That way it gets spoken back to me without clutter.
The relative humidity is 16%
